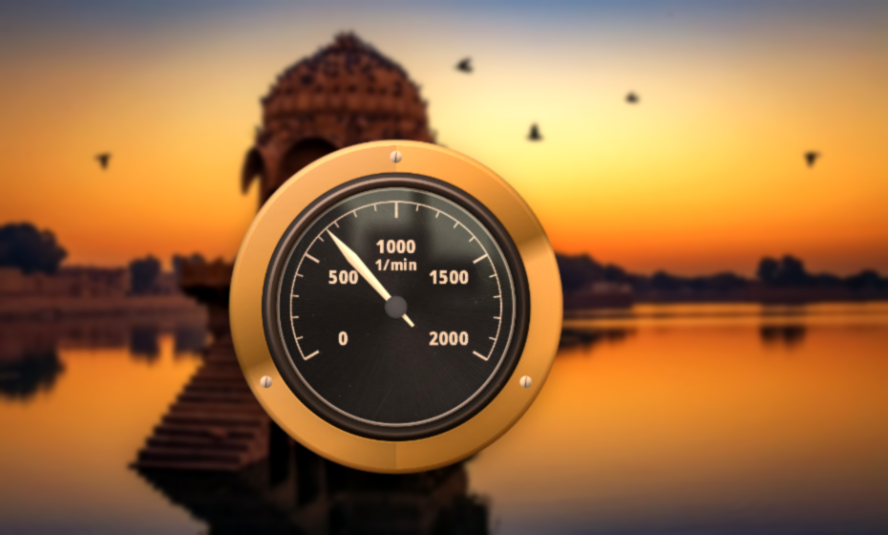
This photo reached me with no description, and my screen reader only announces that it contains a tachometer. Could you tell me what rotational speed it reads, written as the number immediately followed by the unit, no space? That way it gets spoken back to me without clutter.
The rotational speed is 650rpm
